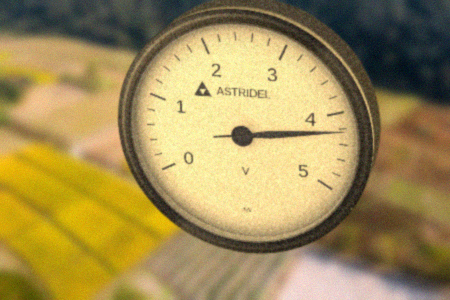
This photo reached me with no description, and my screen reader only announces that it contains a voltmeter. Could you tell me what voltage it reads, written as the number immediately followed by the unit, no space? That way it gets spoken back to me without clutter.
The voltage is 4.2V
